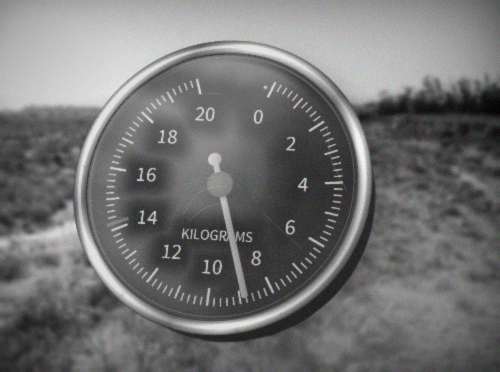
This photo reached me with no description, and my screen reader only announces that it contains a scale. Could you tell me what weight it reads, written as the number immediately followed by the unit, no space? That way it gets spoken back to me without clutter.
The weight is 8.8kg
